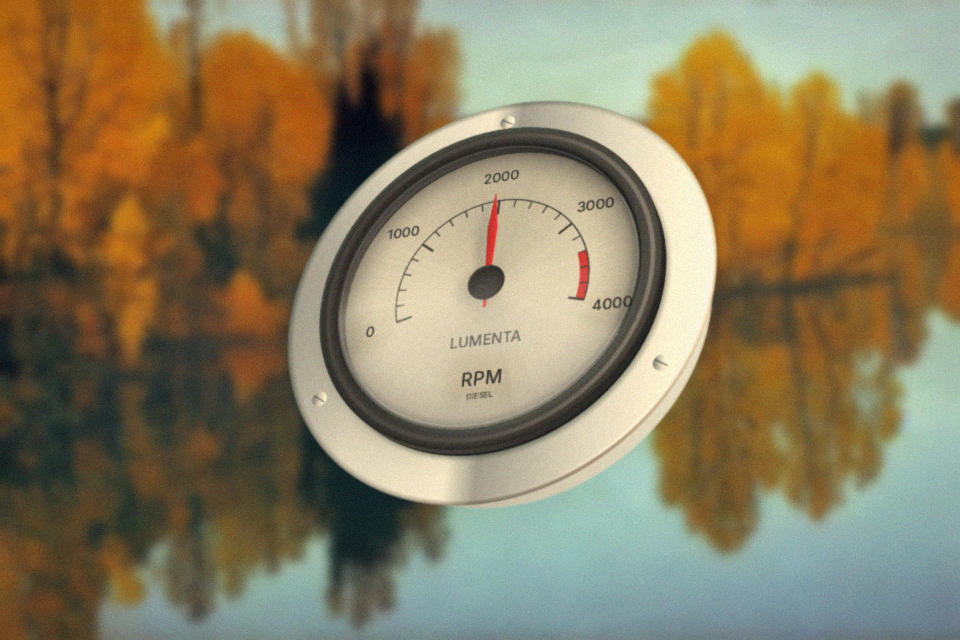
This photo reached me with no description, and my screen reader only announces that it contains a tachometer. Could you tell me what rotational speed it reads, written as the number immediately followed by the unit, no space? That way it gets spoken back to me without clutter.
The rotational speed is 2000rpm
